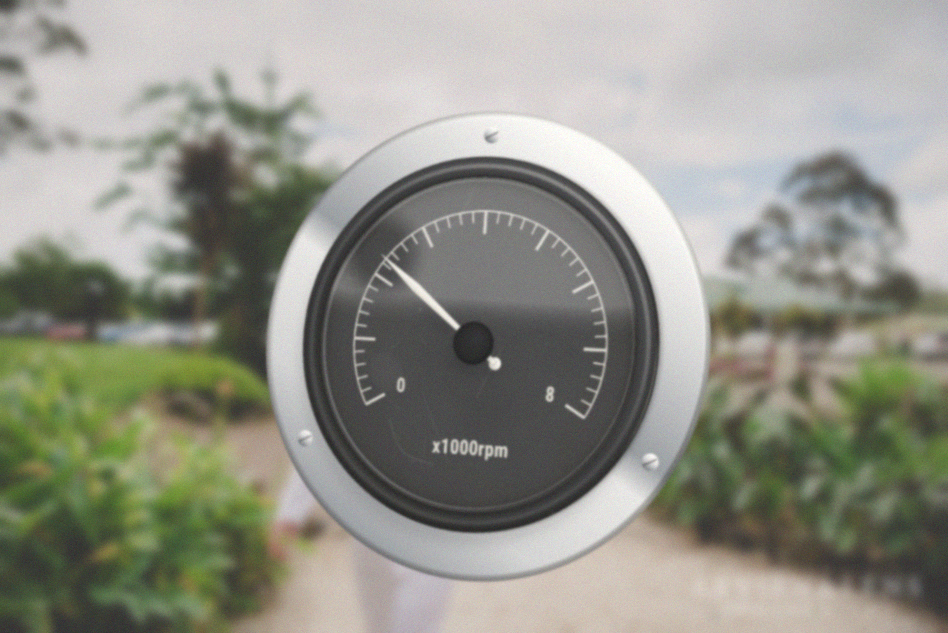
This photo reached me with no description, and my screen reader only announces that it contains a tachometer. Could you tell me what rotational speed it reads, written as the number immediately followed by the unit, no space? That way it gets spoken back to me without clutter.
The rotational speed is 2300rpm
